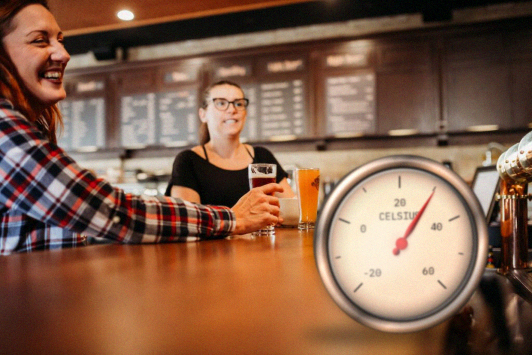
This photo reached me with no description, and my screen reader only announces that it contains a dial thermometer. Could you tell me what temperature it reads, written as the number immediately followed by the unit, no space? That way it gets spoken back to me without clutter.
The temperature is 30°C
